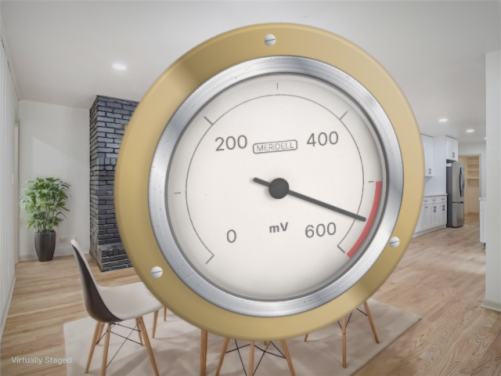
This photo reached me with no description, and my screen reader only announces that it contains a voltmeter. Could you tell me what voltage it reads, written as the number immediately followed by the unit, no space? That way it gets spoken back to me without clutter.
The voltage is 550mV
